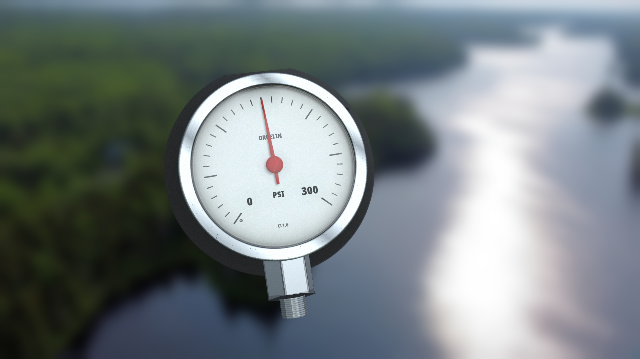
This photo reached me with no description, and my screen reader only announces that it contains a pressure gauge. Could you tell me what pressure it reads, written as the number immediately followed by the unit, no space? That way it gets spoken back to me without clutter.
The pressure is 150psi
